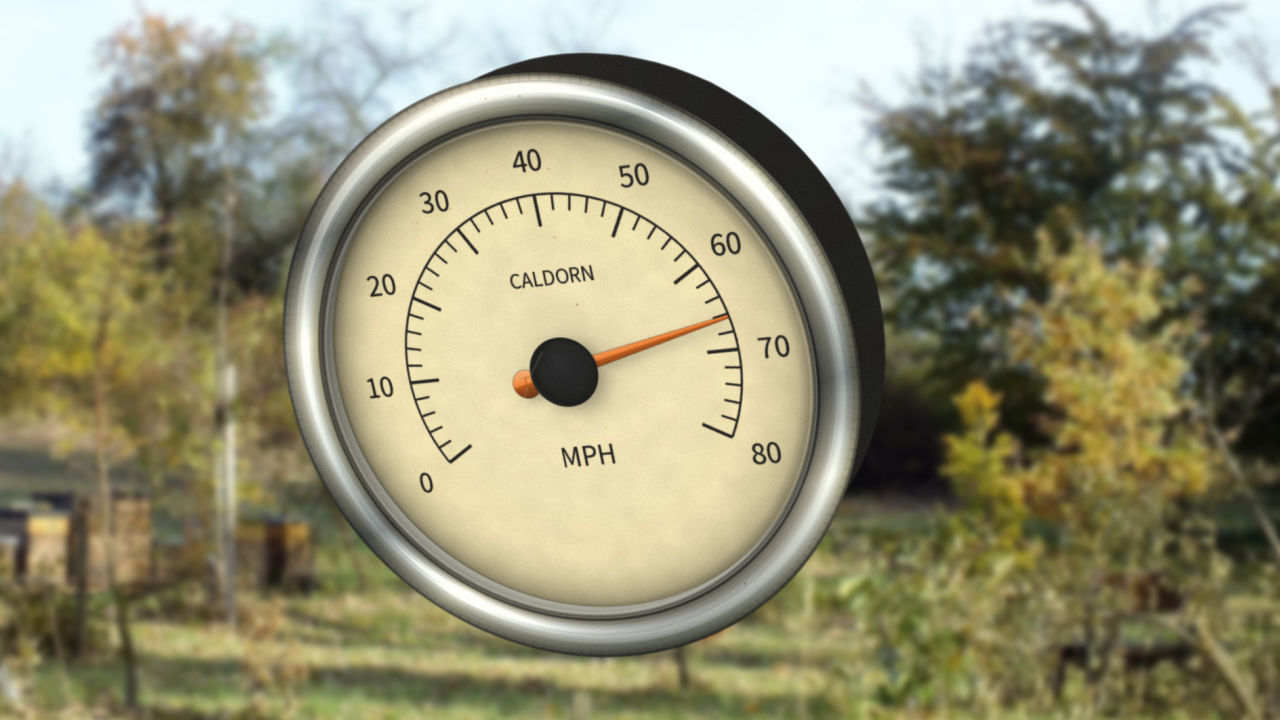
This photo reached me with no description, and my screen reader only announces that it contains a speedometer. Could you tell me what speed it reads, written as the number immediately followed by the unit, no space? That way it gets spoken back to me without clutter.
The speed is 66mph
